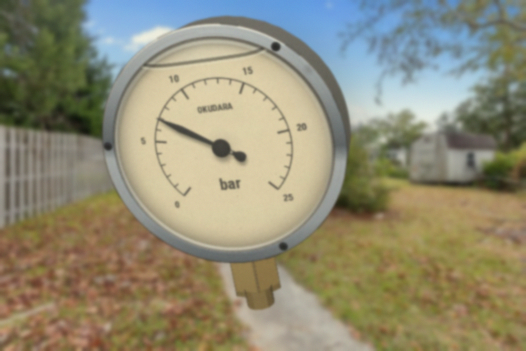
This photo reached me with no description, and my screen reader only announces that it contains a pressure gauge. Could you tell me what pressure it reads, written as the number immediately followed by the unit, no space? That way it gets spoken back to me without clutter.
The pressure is 7bar
